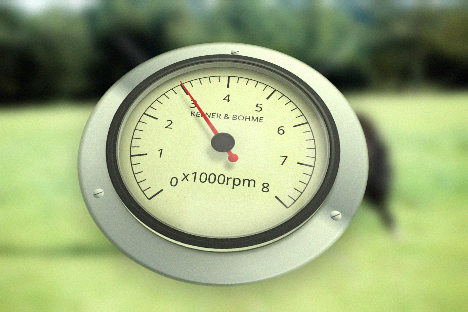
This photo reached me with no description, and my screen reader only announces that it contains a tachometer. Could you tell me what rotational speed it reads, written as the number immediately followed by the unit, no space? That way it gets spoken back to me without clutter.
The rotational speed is 3000rpm
